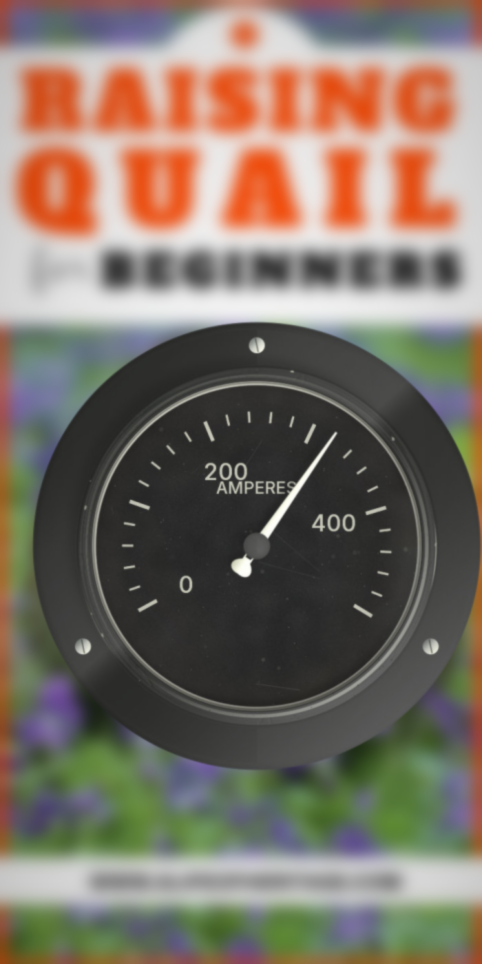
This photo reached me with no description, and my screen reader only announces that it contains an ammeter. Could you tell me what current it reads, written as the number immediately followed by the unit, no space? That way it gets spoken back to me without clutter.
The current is 320A
